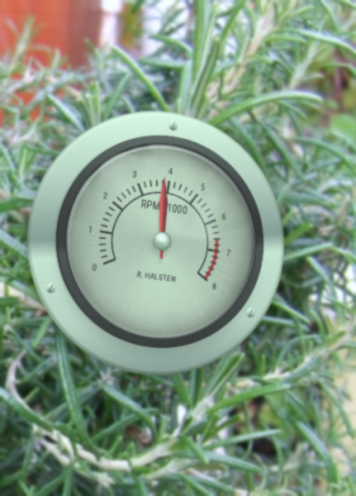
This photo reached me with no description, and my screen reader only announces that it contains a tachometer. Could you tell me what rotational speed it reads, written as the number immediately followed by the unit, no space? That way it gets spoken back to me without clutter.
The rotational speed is 3800rpm
